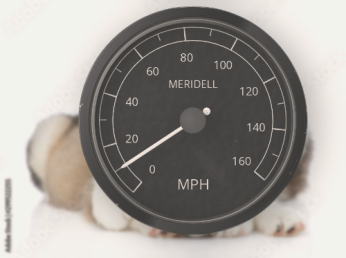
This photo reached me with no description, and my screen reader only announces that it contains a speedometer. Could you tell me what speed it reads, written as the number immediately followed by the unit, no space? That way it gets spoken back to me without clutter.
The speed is 10mph
